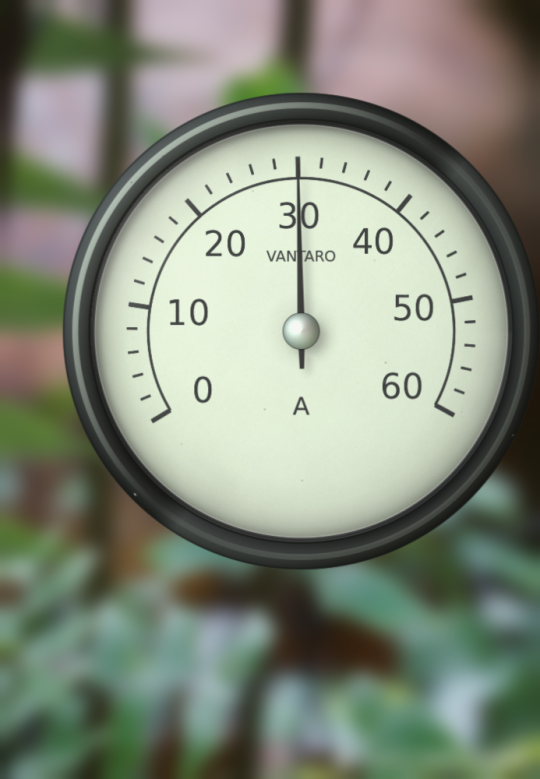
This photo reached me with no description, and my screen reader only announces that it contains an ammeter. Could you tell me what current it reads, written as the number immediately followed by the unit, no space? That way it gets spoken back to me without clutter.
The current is 30A
